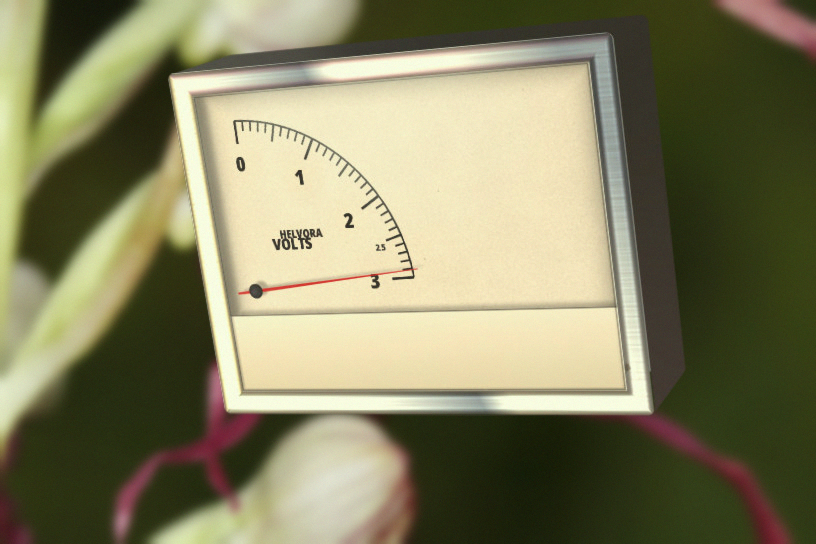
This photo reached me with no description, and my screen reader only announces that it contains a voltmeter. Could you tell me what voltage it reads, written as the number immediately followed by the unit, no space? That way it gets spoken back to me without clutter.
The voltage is 2.9V
